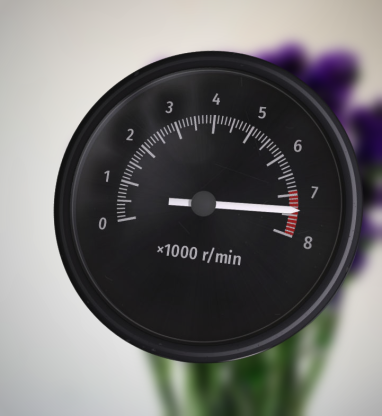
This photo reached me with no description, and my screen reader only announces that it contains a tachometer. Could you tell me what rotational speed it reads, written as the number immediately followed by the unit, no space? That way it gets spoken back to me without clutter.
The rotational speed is 7400rpm
